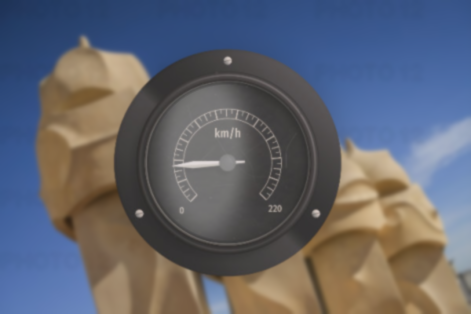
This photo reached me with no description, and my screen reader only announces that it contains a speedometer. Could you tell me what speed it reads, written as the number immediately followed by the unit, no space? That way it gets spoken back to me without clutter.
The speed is 35km/h
